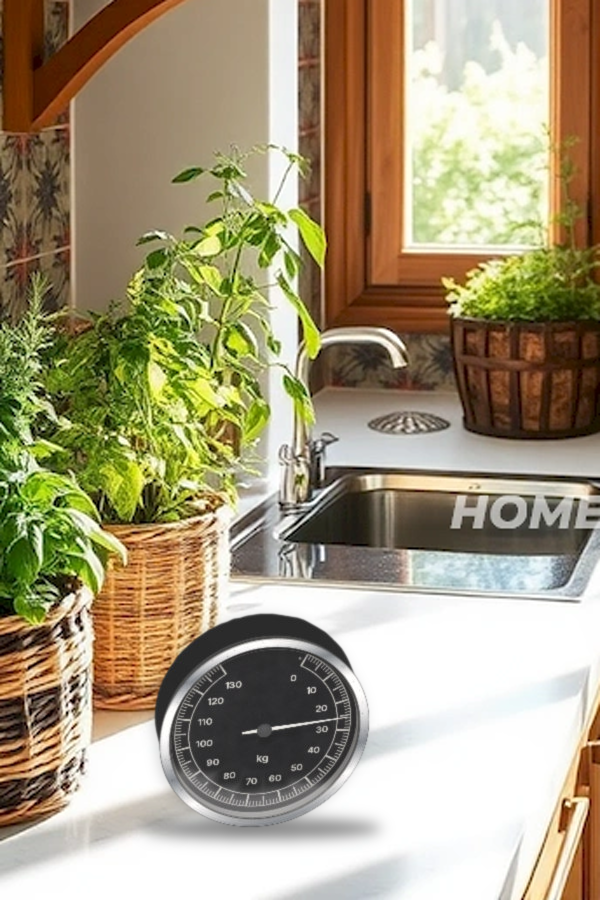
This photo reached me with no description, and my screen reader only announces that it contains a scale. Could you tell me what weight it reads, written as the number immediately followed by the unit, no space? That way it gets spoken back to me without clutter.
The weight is 25kg
